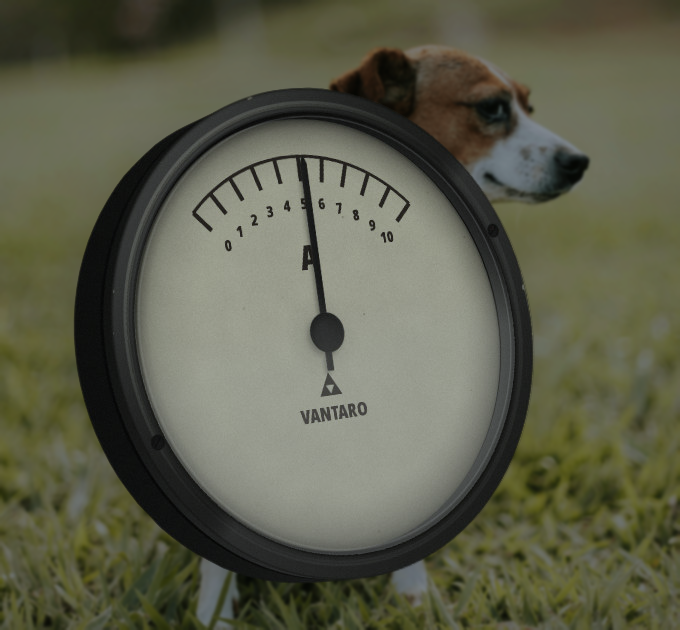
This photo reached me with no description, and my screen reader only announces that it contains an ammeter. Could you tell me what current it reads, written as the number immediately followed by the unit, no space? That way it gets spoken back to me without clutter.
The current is 5A
